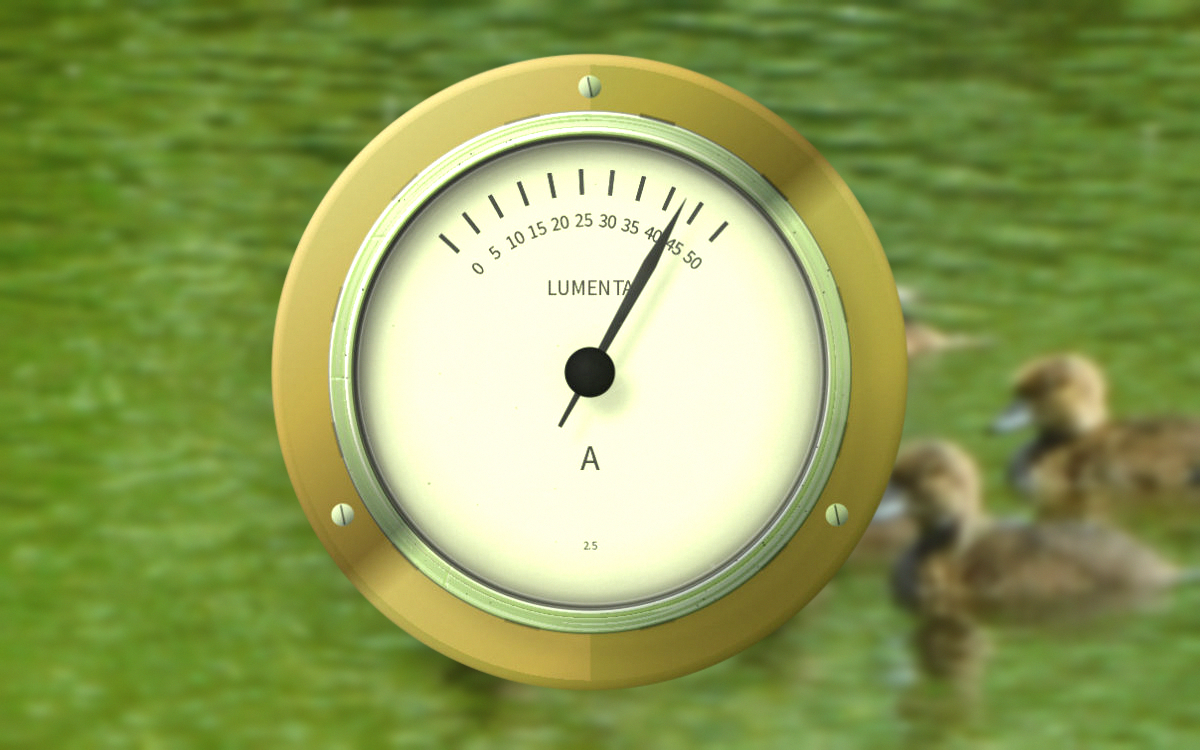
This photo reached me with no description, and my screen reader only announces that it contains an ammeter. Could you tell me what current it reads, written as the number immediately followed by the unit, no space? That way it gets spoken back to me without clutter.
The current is 42.5A
